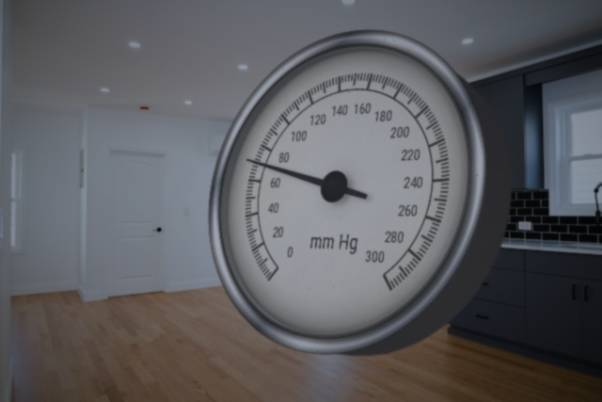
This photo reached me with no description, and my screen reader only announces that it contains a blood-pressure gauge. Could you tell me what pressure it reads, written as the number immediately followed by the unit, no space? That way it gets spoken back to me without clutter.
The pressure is 70mmHg
